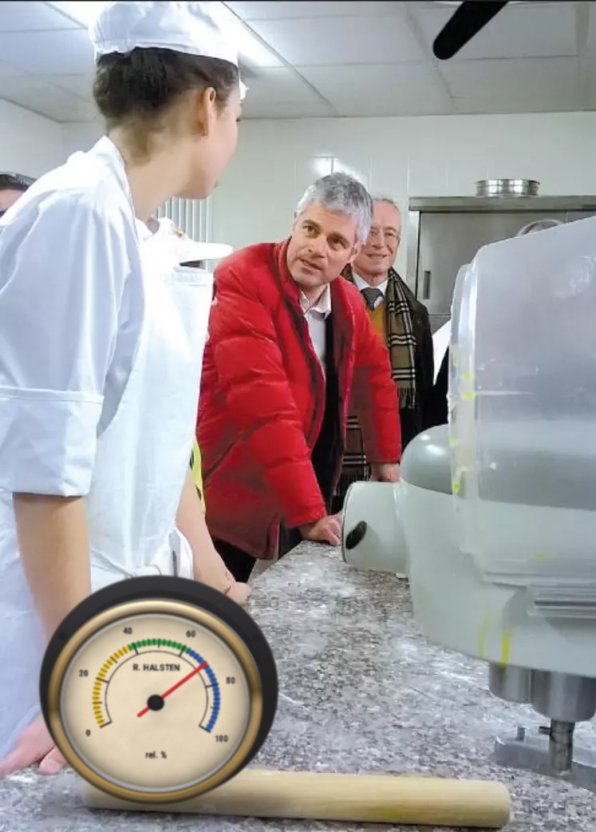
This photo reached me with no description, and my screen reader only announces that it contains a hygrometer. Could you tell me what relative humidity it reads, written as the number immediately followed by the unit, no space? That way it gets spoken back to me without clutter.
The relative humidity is 70%
